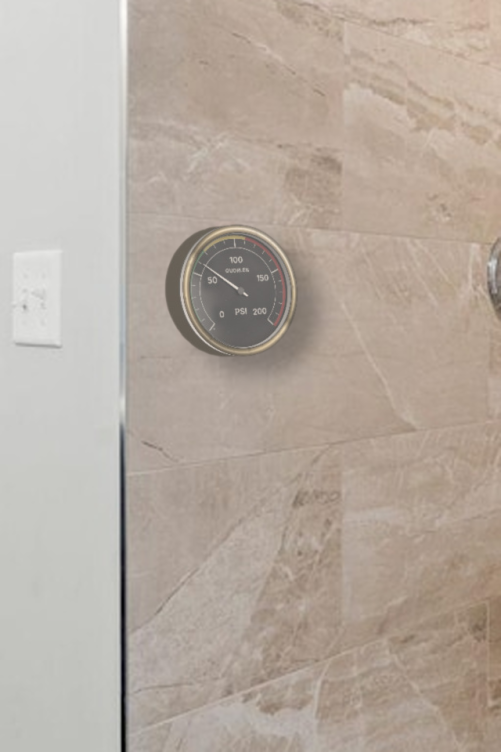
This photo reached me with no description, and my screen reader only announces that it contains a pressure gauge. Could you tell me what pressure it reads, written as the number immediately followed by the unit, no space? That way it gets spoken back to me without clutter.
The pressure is 60psi
